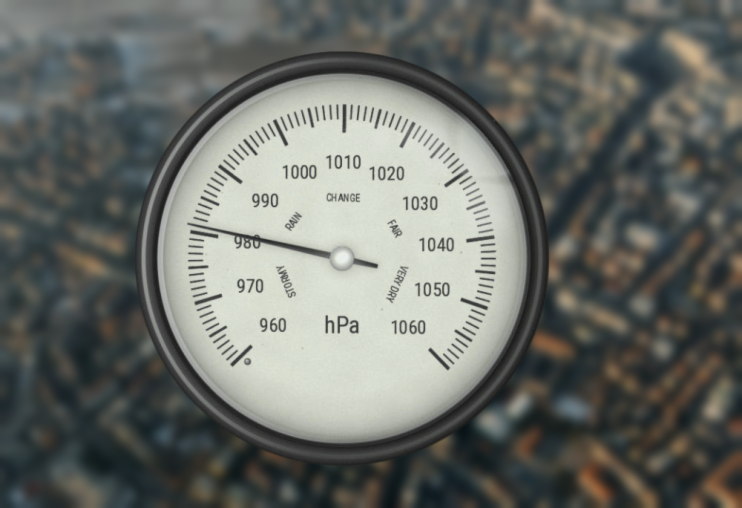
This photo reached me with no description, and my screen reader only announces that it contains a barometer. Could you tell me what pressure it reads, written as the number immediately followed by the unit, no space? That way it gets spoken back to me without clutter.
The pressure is 981hPa
